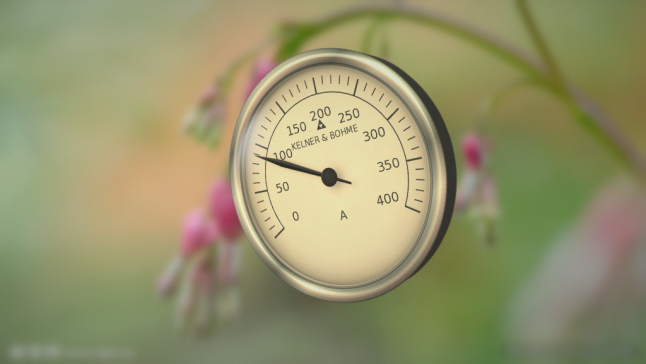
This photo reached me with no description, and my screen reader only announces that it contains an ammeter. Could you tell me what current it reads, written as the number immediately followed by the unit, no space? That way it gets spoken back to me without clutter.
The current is 90A
